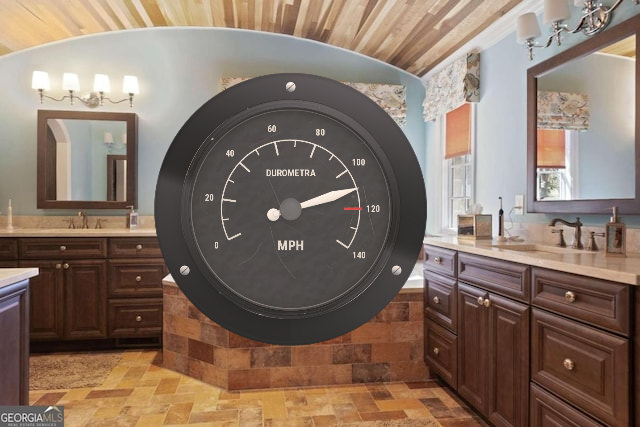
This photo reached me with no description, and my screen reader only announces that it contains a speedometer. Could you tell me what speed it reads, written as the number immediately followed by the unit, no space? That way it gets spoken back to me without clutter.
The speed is 110mph
